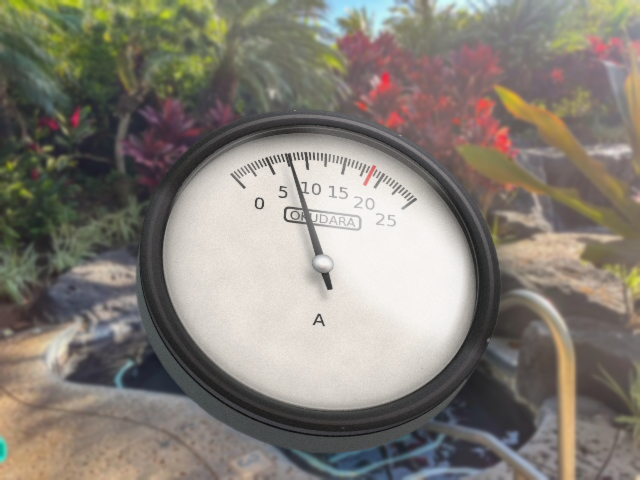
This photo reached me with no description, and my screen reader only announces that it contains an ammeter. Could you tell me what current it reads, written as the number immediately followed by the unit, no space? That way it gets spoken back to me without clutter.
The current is 7.5A
